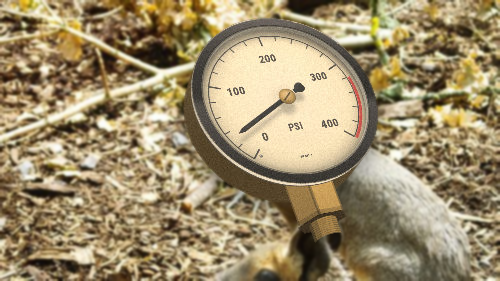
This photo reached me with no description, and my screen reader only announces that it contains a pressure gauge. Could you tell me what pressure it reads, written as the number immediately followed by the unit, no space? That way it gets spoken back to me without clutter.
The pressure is 30psi
